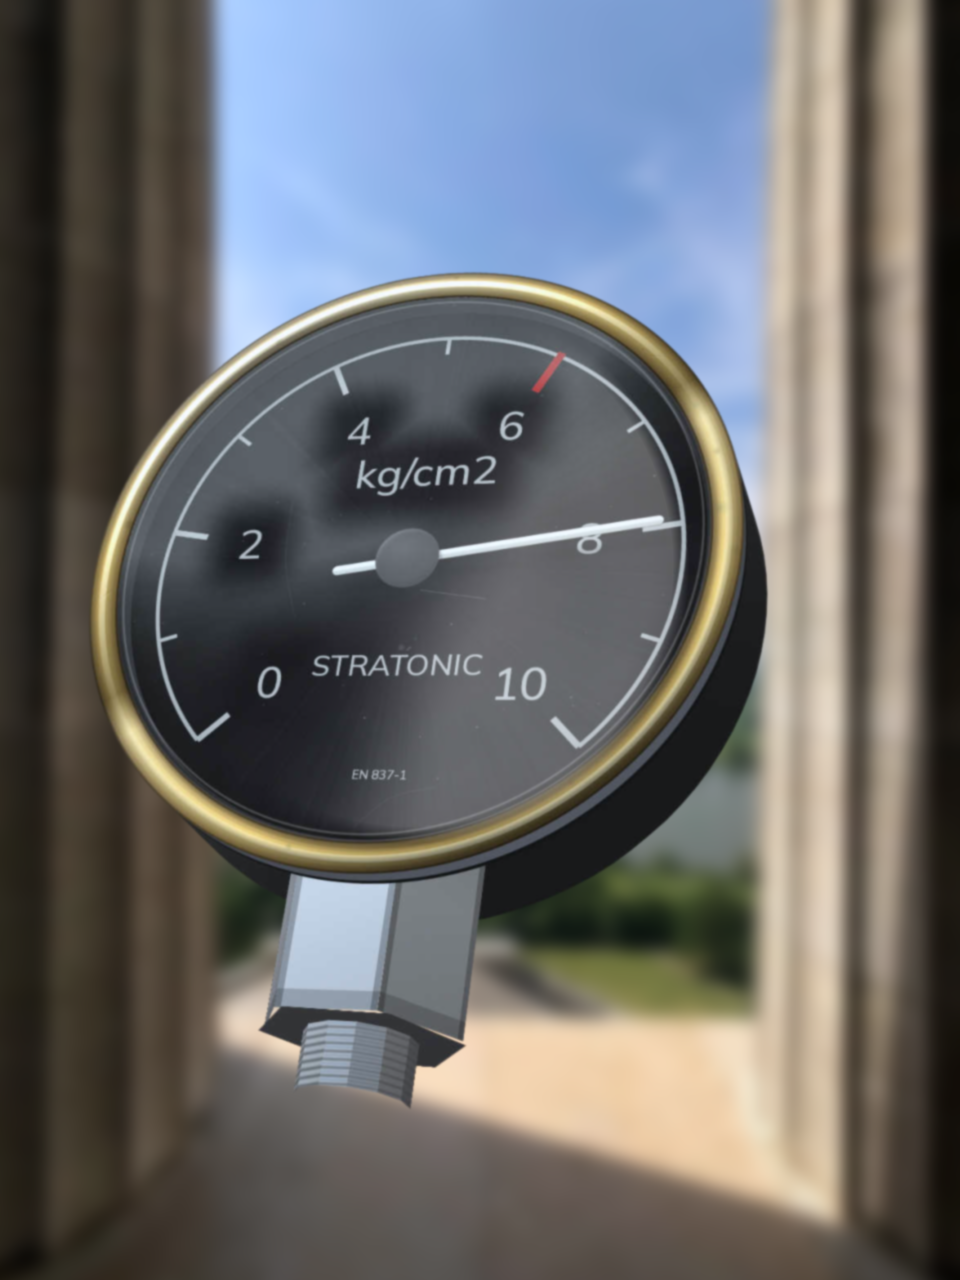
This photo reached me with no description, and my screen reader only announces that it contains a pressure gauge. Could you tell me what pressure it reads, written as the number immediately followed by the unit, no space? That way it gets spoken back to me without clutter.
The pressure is 8kg/cm²
